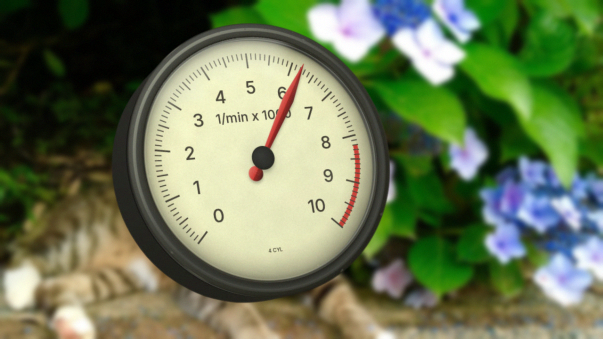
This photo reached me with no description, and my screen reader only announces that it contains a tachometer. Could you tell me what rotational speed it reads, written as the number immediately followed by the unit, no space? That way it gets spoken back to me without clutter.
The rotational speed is 6200rpm
